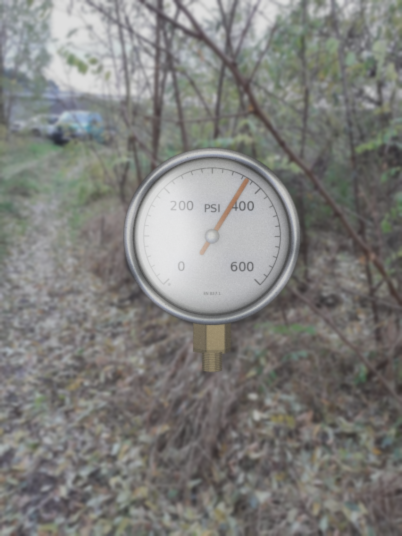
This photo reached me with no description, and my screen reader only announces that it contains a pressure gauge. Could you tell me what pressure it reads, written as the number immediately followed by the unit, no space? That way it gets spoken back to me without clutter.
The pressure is 370psi
